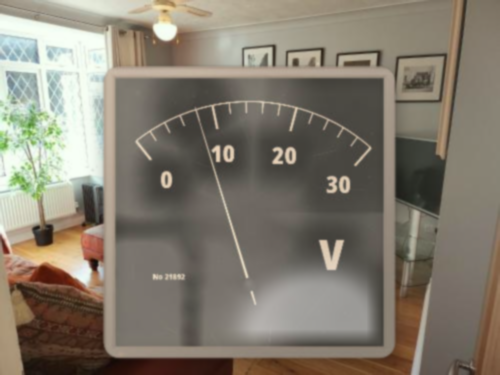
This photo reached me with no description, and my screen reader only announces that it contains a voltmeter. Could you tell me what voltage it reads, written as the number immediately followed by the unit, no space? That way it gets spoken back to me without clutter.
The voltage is 8V
